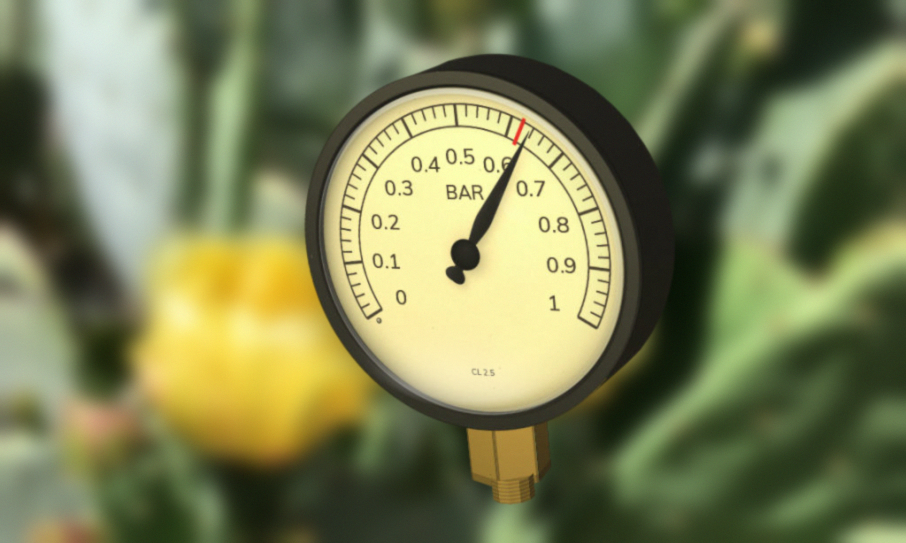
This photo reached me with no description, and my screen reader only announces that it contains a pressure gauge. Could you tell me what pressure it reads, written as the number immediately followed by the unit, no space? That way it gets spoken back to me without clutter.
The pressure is 0.64bar
